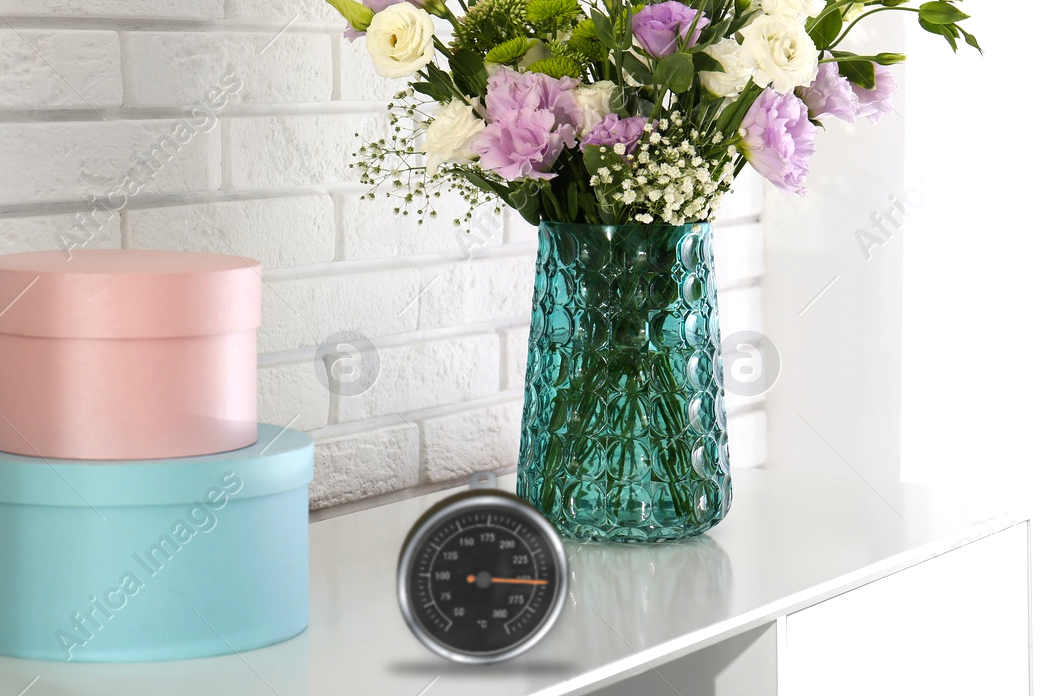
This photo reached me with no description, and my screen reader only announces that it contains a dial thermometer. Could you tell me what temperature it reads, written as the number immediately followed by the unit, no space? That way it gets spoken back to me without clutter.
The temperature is 250°C
